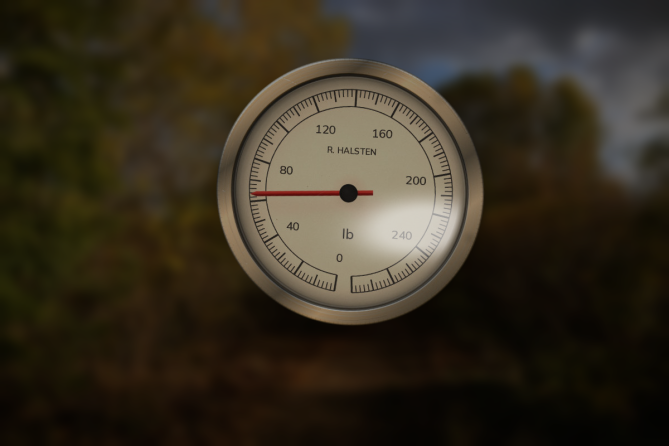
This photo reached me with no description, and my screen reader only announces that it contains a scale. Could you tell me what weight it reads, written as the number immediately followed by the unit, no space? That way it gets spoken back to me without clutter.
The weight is 64lb
